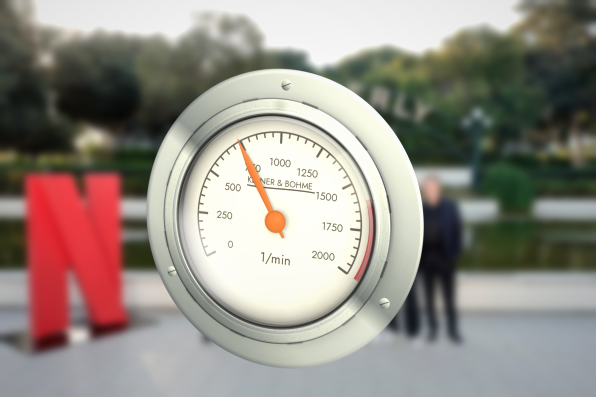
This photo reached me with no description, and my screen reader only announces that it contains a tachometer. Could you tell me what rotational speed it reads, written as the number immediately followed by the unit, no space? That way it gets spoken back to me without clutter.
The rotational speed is 750rpm
